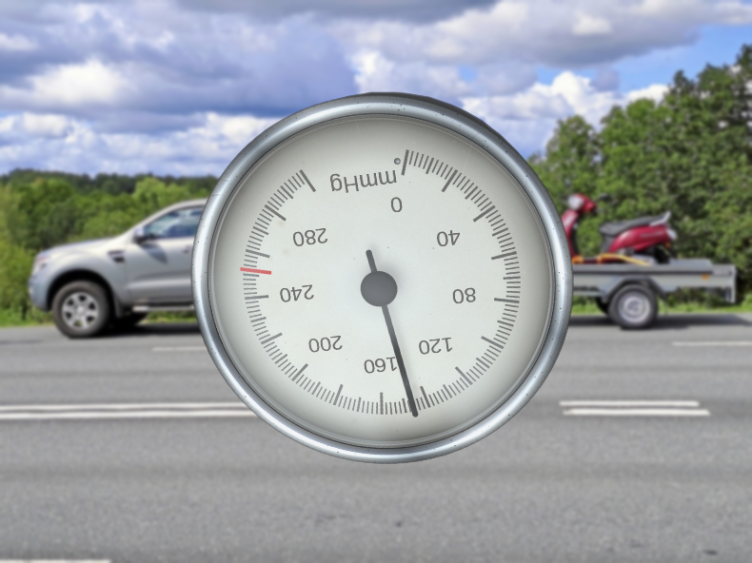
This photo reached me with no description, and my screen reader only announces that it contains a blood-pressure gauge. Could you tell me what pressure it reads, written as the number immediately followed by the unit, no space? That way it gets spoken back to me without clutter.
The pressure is 146mmHg
